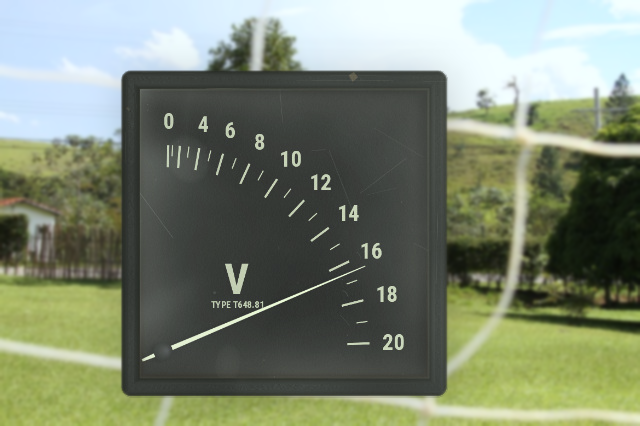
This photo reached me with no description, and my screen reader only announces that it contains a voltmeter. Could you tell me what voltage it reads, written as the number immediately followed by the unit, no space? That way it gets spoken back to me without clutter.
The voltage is 16.5V
